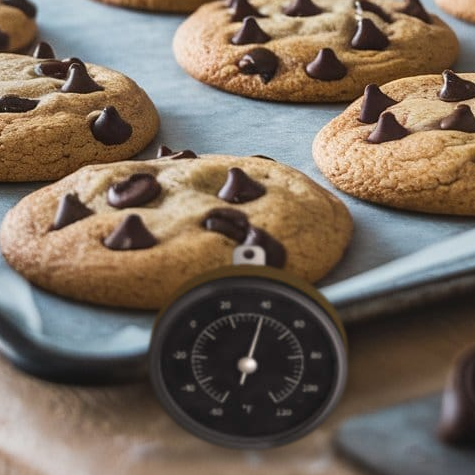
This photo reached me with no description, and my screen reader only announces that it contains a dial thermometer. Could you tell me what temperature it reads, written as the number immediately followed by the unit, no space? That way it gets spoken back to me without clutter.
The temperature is 40°F
